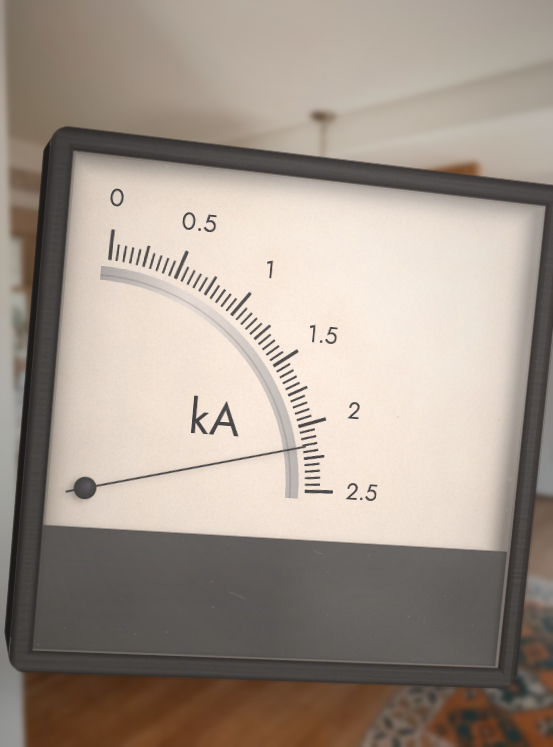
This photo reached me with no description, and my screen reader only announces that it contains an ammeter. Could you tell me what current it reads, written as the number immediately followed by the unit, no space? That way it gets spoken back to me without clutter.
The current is 2.15kA
